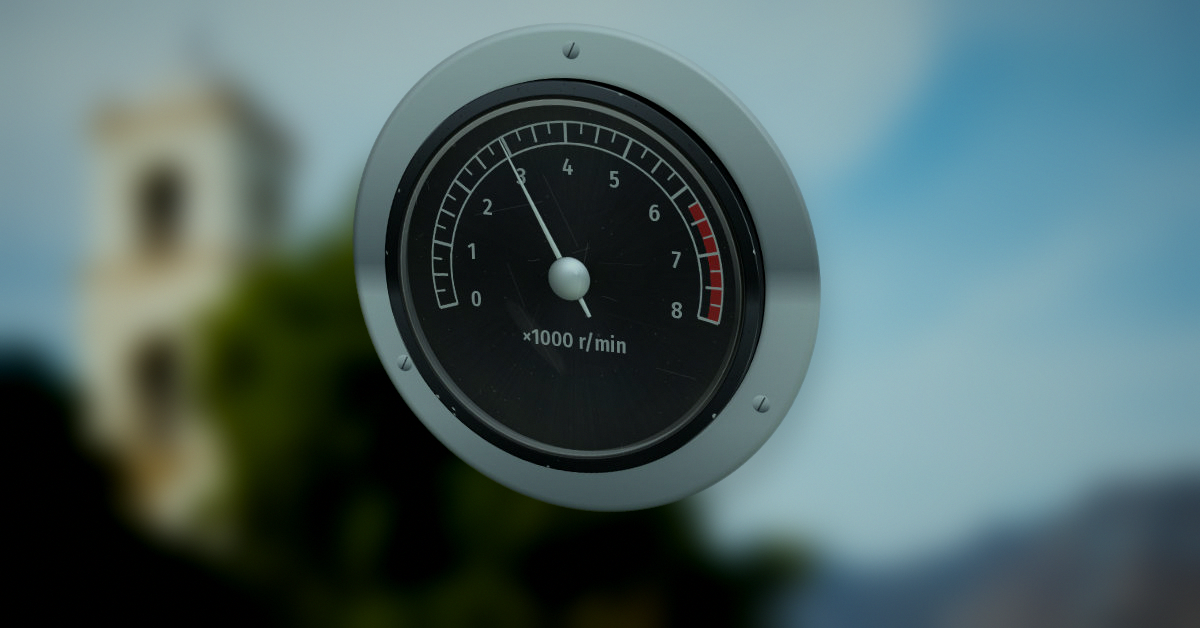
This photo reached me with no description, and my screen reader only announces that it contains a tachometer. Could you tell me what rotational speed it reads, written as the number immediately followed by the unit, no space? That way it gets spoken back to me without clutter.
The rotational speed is 3000rpm
